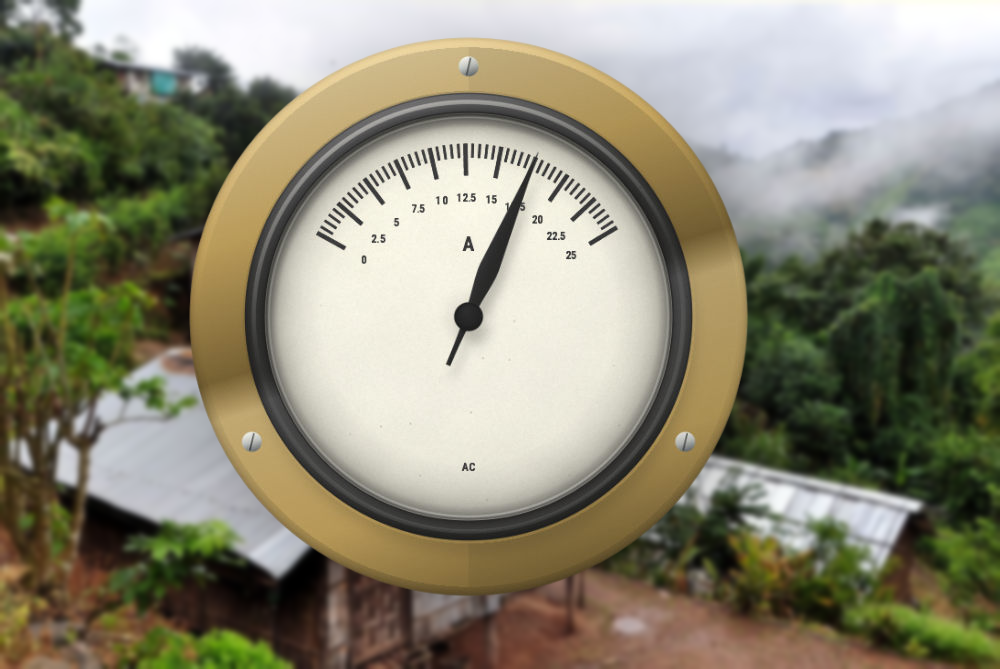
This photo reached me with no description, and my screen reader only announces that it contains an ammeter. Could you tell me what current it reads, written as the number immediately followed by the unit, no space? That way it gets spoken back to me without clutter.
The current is 17.5A
